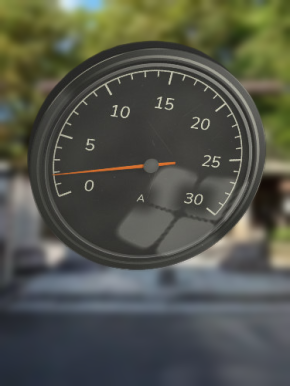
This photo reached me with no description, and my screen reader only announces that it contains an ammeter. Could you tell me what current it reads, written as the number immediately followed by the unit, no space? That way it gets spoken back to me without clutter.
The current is 2A
